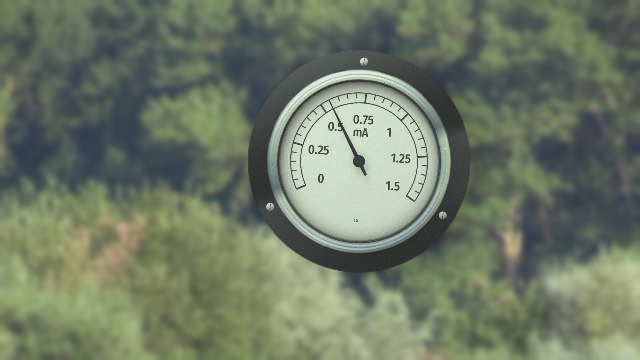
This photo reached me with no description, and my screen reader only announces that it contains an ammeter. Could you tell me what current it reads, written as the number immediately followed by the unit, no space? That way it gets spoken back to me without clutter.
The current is 0.55mA
